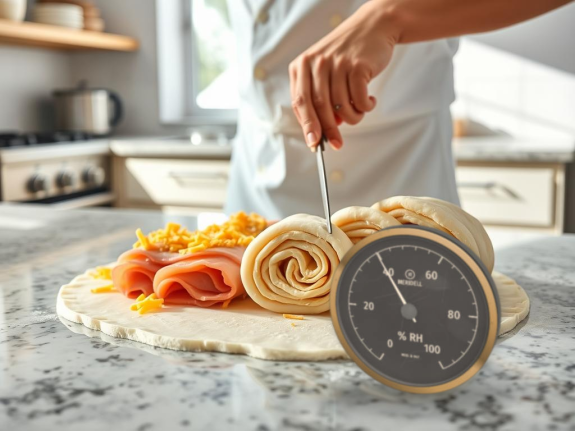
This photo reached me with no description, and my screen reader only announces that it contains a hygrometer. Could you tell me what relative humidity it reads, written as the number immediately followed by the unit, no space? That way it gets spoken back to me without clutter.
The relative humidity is 40%
